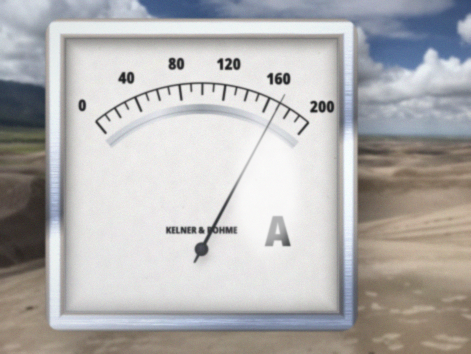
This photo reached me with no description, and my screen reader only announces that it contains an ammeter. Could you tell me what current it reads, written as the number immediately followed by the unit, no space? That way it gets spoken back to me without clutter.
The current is 170A
